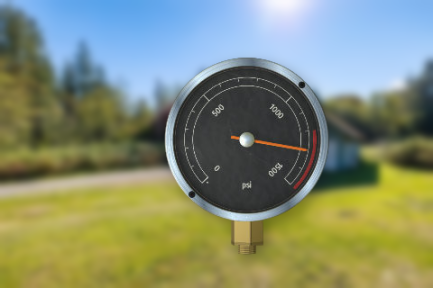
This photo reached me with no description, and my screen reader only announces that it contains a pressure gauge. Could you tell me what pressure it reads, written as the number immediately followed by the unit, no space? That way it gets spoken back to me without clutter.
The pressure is 1300psi
